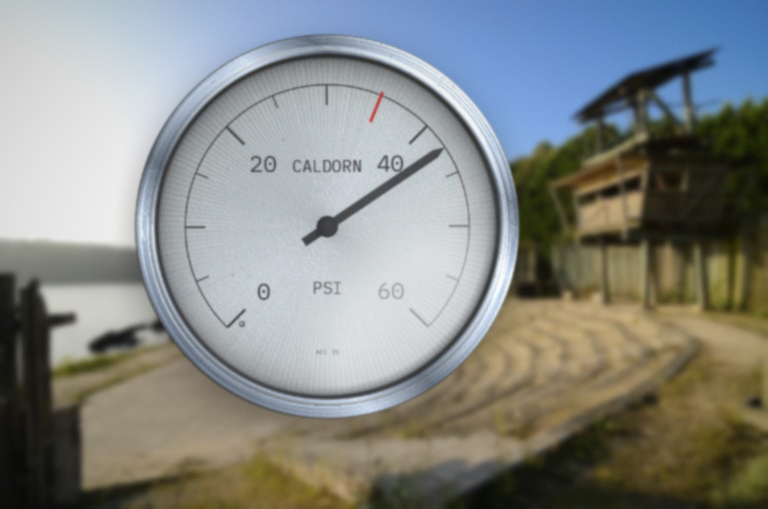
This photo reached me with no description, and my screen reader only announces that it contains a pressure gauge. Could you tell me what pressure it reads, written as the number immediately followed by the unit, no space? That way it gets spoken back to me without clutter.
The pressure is 42.5psi
